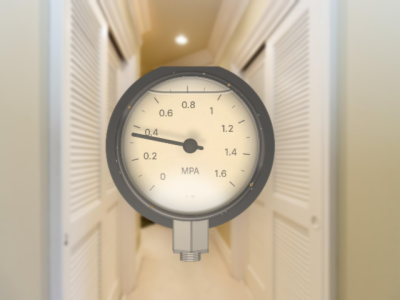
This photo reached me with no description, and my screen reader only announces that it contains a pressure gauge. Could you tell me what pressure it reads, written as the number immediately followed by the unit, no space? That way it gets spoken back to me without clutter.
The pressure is 0.35MPa
